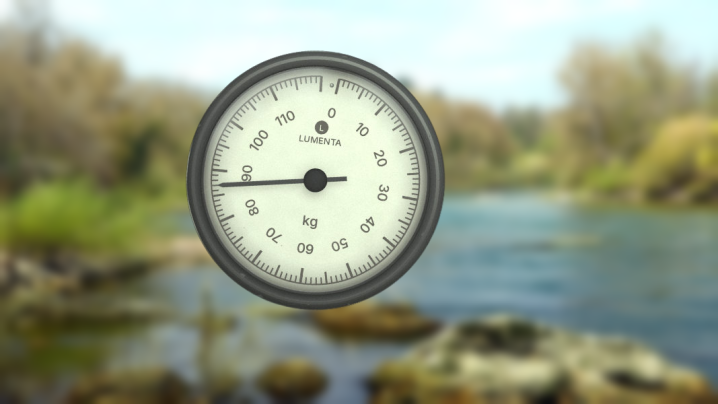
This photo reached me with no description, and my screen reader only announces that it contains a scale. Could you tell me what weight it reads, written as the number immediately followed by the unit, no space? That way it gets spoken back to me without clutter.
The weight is 87kg
